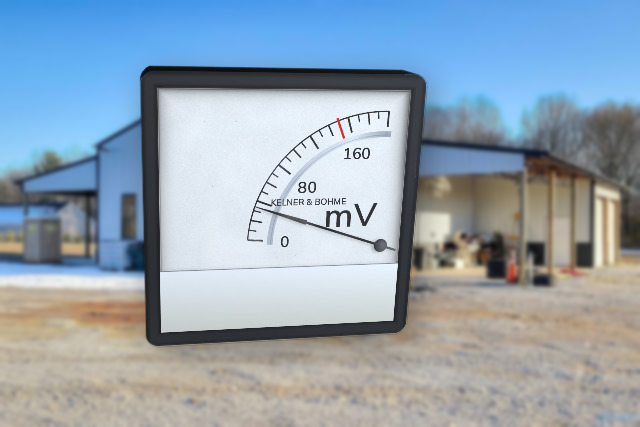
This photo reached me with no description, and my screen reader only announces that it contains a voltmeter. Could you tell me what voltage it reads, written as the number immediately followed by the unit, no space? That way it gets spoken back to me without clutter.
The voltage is 35mV
